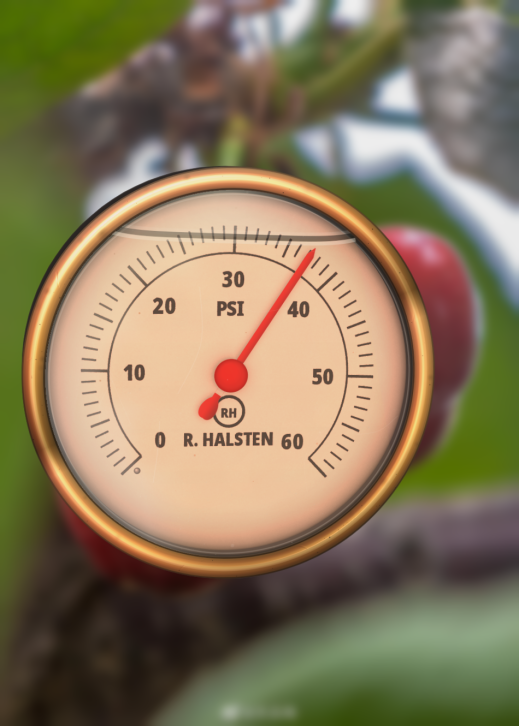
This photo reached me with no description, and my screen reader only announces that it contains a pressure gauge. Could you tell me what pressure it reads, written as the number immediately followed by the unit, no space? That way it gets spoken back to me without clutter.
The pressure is 37psi
